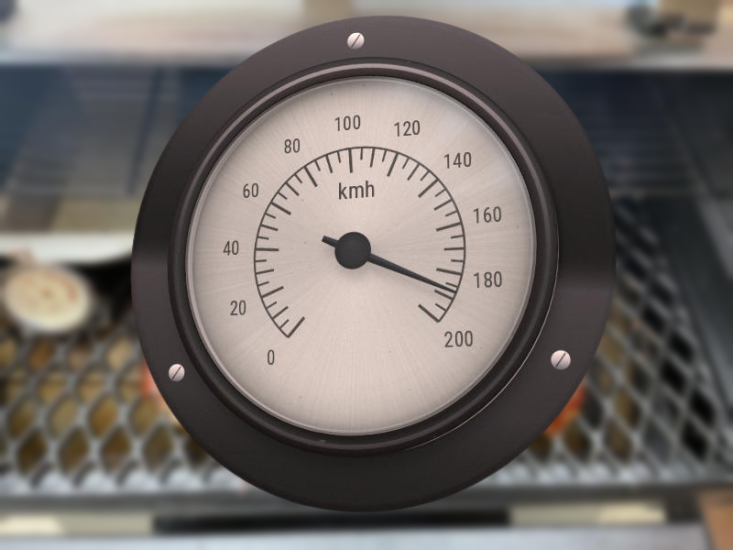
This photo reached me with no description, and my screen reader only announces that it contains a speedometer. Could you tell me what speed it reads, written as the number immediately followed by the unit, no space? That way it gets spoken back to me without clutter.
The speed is 187.5km/h
